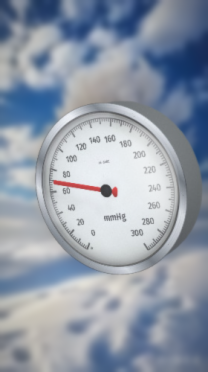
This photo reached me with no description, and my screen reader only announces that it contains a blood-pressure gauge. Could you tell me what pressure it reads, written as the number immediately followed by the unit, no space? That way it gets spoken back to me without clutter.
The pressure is 70mmHg
